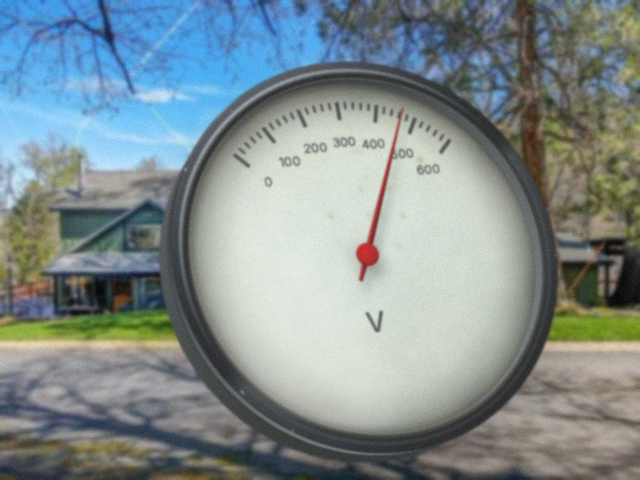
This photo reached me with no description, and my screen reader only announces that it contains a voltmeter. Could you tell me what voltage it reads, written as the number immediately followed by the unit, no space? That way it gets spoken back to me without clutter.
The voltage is 460V
